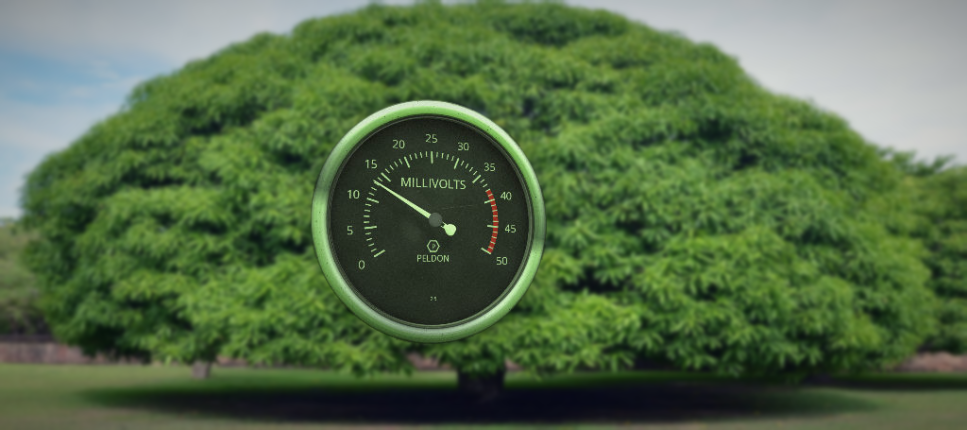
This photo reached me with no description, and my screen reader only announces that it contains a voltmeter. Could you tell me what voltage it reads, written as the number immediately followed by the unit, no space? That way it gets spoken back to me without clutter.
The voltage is 13mV
